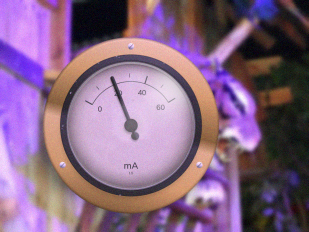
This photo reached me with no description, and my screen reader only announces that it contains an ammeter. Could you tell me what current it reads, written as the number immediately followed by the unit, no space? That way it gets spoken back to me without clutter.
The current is 20mA
